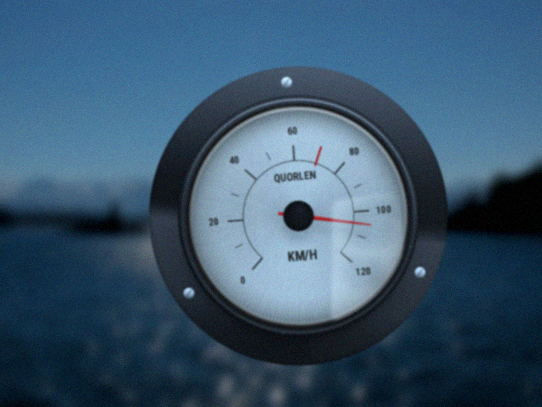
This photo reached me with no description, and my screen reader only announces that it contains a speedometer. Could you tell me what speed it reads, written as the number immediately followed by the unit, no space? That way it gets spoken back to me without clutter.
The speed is 105km/h
